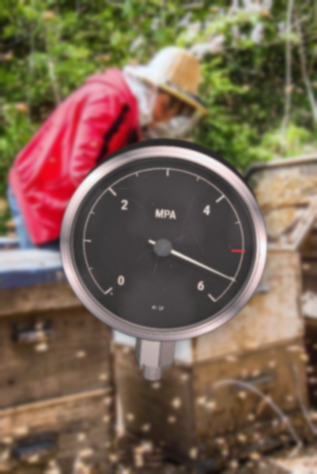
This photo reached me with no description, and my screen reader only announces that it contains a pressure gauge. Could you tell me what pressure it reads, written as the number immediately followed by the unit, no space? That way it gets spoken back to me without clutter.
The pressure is 5.5MPa
